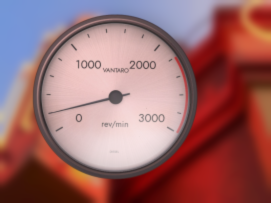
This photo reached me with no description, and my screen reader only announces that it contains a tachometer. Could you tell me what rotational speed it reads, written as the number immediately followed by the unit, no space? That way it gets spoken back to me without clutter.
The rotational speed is 200rpm
